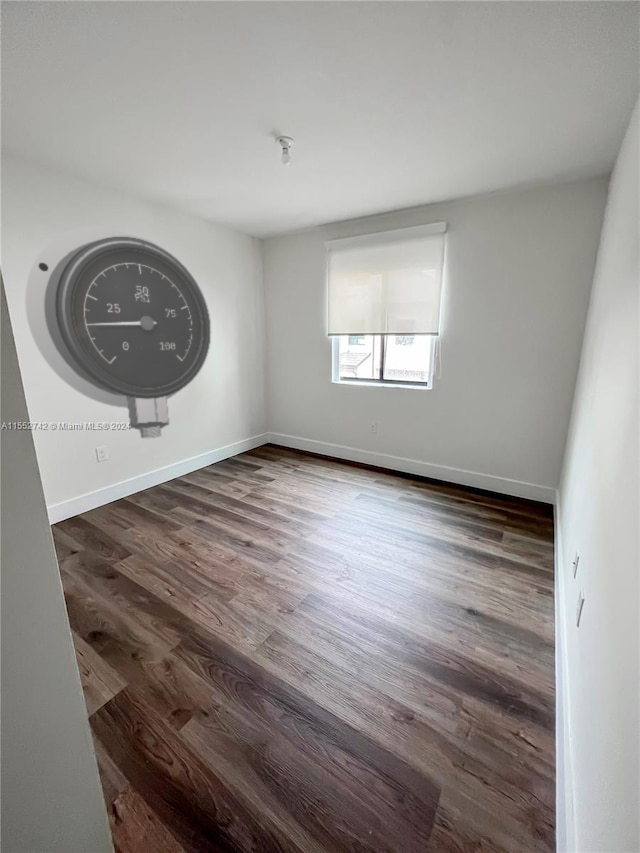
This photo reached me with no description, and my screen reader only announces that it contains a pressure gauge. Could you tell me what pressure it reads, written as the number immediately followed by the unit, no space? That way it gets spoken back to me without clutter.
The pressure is 15psi
